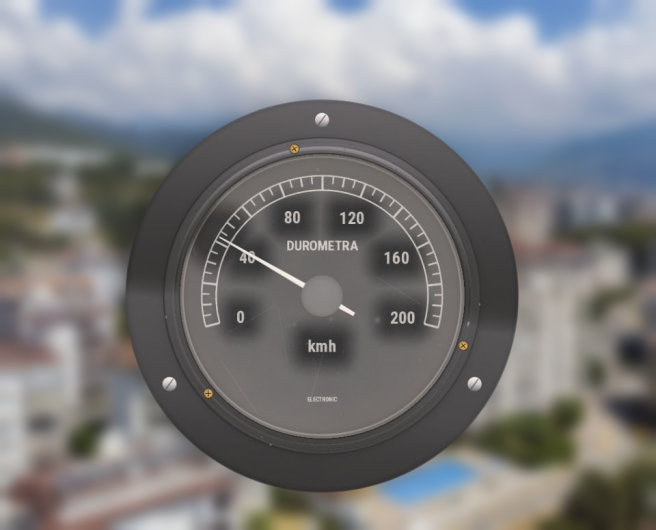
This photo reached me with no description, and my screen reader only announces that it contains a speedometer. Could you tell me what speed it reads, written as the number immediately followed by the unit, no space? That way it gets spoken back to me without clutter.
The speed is 42.5km/h
